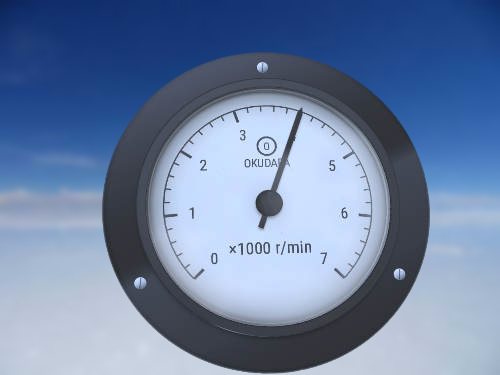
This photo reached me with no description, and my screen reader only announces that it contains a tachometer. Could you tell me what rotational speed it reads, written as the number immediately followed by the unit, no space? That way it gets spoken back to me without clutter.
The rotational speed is 4000rpm
